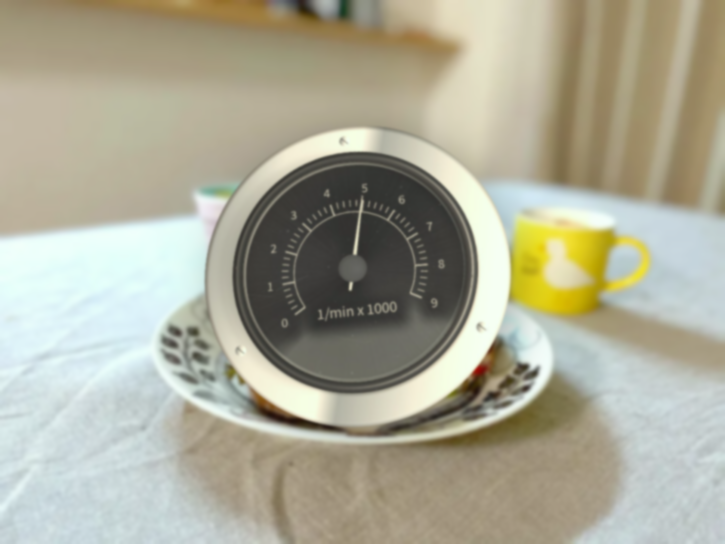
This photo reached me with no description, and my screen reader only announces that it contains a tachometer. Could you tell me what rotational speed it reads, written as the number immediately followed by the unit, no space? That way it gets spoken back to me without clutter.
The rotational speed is 5000rpm
